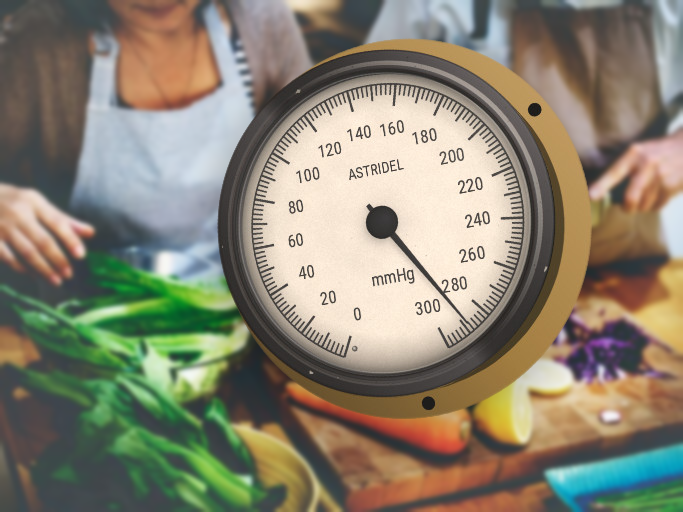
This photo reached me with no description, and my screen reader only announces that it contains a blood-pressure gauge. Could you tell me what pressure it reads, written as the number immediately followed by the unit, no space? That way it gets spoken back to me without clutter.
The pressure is 288mmHg
